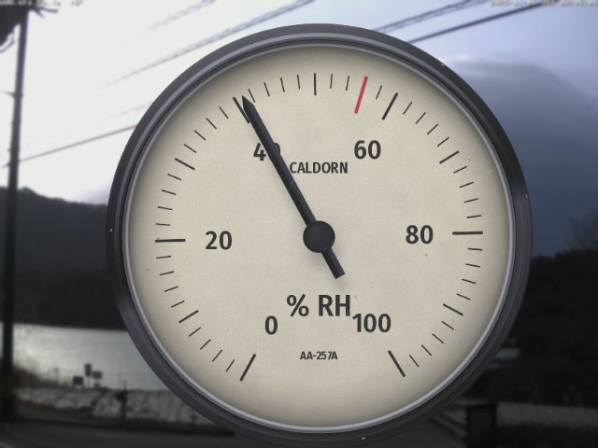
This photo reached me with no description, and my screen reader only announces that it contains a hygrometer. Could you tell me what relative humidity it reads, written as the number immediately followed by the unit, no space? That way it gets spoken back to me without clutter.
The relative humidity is 41%
